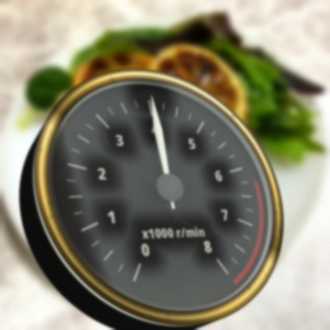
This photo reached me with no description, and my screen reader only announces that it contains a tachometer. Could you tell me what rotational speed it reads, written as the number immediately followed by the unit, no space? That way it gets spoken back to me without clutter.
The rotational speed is 4000rpm
